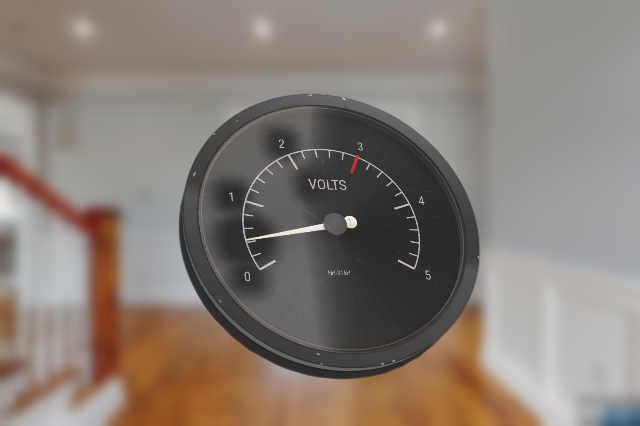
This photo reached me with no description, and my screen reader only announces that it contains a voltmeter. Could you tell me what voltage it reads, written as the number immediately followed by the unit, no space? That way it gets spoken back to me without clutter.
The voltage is 0.4V
